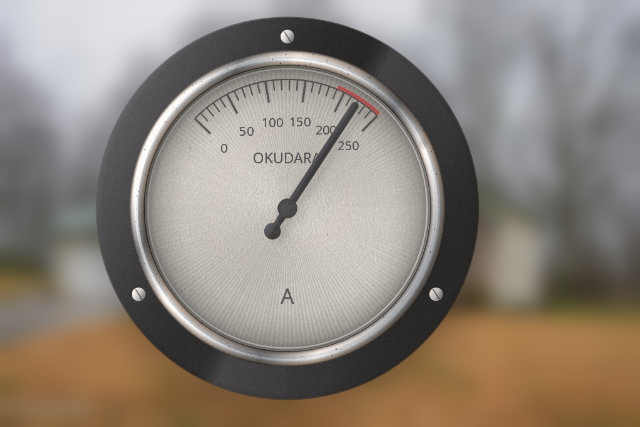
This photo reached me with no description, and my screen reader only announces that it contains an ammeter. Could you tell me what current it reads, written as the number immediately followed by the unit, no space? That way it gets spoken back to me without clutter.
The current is 220A
